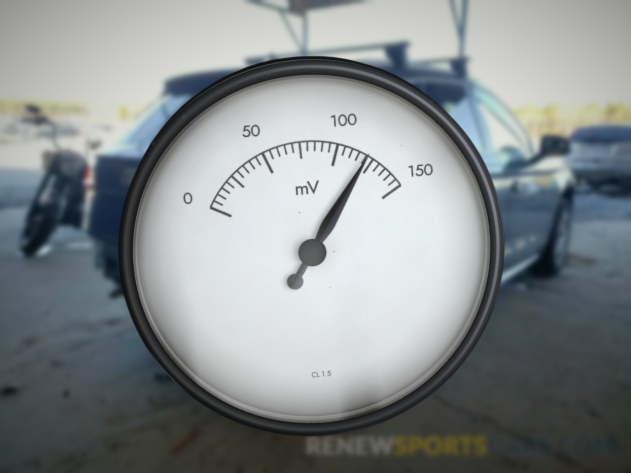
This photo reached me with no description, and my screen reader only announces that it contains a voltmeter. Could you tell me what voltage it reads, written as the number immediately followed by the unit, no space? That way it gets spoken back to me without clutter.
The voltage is 120mV
